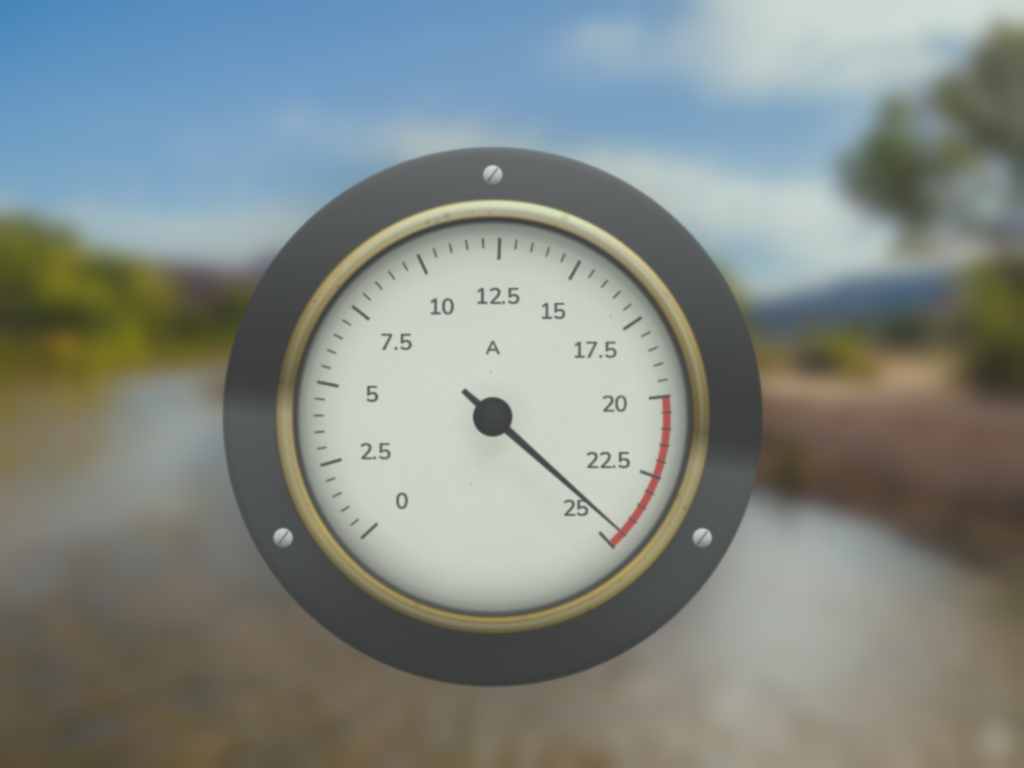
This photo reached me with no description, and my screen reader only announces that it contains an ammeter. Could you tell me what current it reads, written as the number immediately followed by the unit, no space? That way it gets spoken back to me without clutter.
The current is 24.5A
